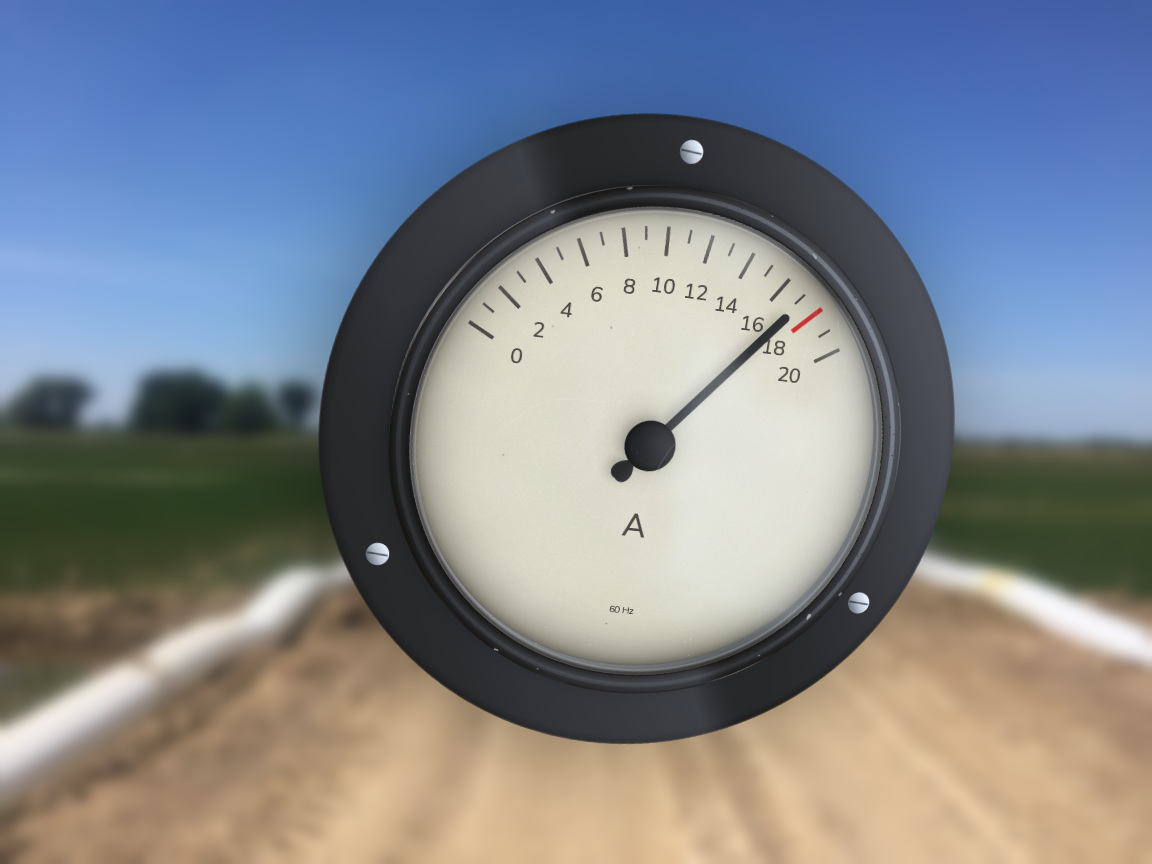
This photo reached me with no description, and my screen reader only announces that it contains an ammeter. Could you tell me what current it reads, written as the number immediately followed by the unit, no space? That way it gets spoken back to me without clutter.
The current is 17A
